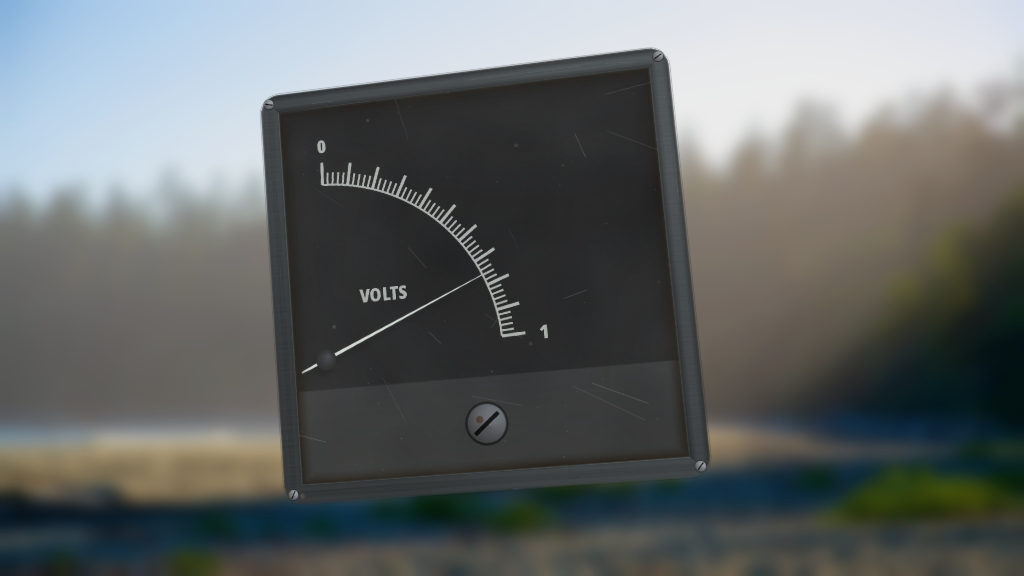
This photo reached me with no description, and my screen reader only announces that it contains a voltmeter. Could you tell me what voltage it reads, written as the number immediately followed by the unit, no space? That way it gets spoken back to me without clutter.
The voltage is 0.76V
